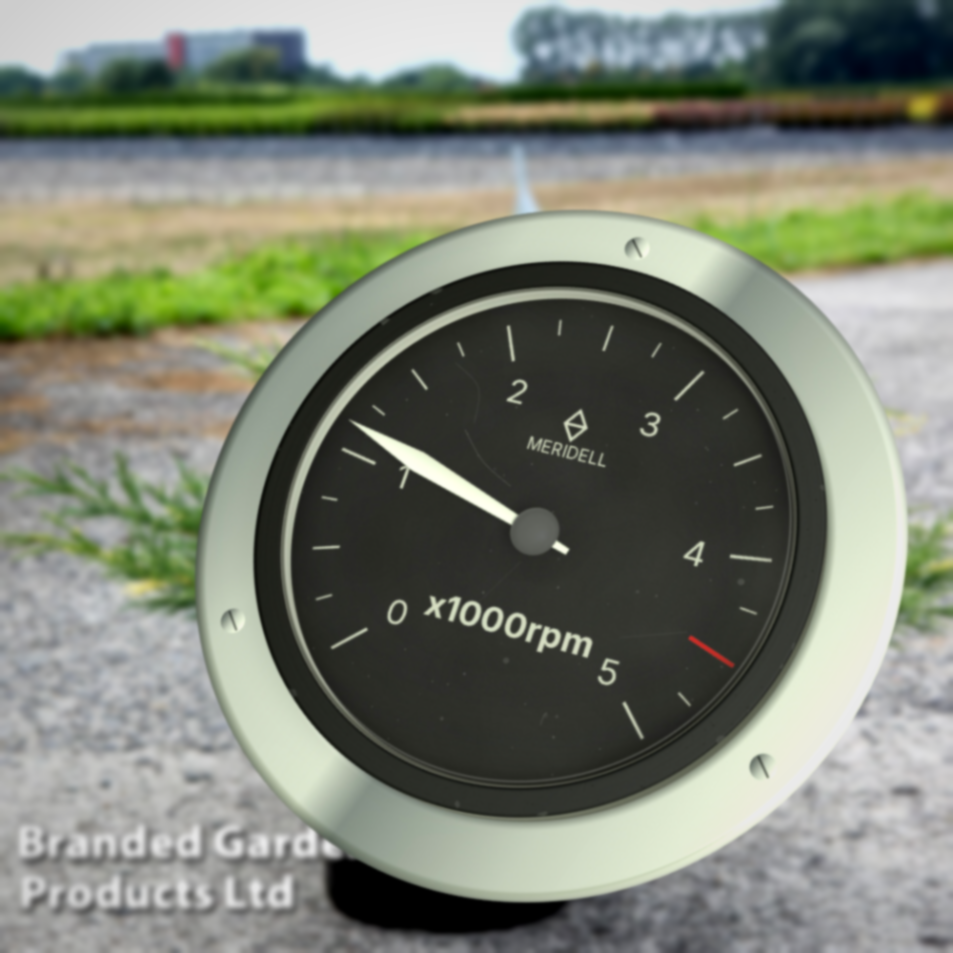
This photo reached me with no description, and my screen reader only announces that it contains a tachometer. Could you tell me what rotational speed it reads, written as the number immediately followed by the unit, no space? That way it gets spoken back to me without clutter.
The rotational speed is 1125rpm
